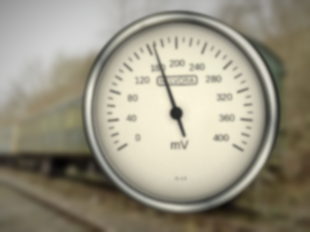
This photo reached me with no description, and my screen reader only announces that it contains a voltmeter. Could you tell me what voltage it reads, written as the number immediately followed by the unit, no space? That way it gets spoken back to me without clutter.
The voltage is 170mV
